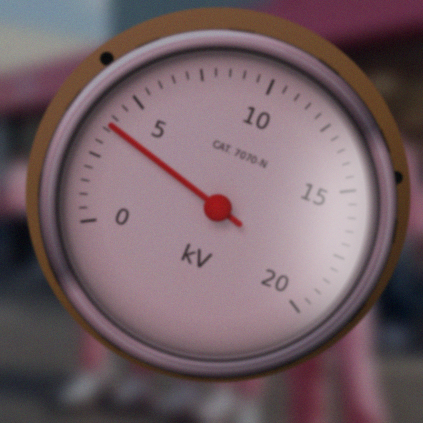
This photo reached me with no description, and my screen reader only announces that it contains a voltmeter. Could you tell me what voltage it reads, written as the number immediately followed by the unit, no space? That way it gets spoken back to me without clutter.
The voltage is 3.75kV
